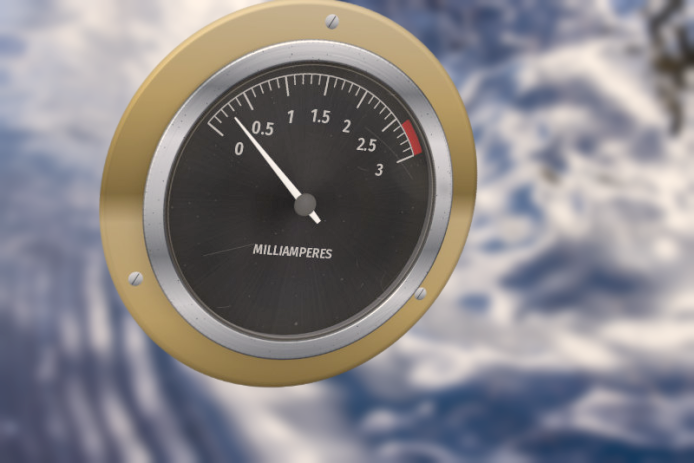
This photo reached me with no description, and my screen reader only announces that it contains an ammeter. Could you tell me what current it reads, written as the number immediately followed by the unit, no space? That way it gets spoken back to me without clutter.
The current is 0.25mA
